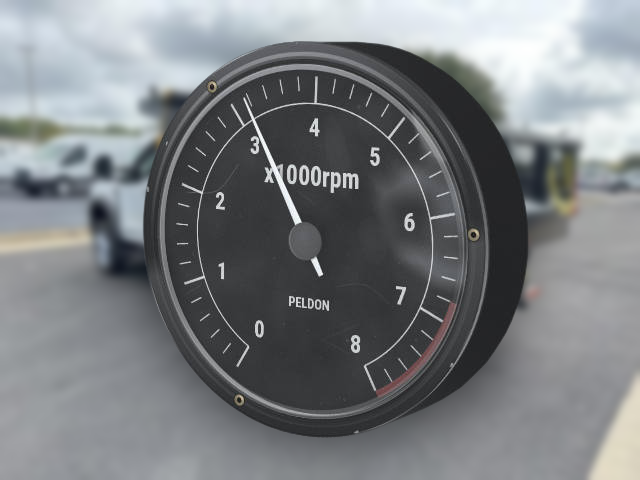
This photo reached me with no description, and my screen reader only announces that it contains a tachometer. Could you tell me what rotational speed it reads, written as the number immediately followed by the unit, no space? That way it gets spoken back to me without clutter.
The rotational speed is 3200rpm
